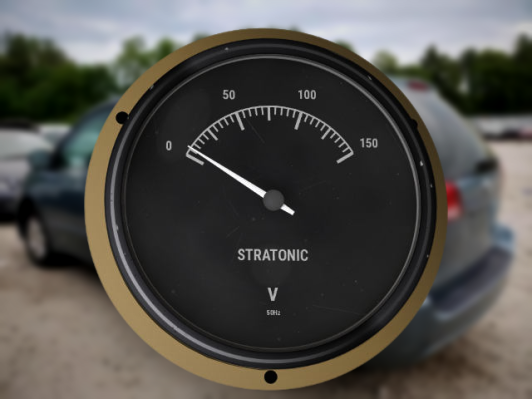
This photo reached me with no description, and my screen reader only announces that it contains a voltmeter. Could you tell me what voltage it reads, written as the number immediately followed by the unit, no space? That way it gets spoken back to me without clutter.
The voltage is 5V
